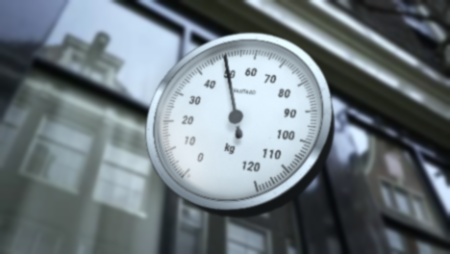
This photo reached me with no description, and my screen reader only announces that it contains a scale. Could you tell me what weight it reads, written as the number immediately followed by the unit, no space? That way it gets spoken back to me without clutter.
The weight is 50kg
